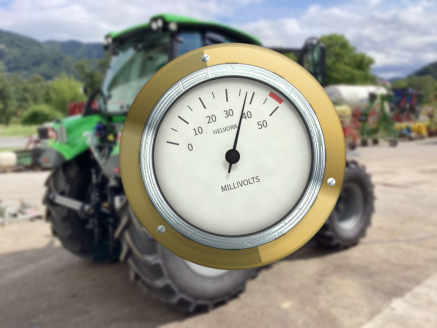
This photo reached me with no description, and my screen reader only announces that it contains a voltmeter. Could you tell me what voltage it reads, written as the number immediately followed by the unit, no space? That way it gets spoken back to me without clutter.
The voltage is 37.5mV
